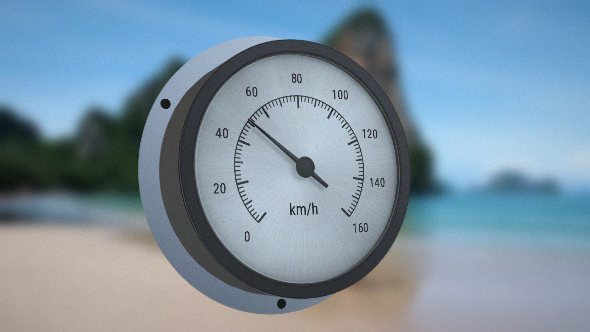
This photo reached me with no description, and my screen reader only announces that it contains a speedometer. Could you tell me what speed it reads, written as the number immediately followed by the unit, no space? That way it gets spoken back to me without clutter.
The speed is 50km/h
